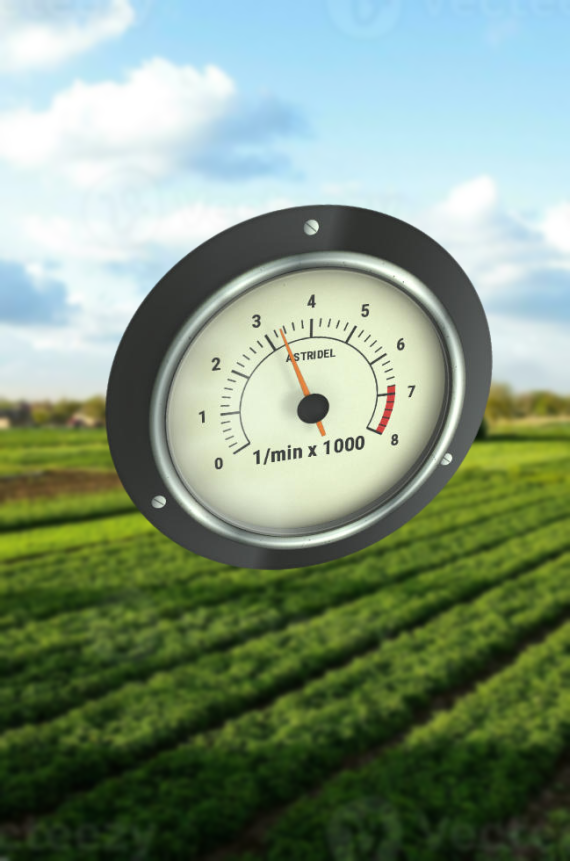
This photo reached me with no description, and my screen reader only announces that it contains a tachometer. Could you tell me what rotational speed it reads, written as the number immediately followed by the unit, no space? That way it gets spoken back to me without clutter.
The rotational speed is 3300rpm
